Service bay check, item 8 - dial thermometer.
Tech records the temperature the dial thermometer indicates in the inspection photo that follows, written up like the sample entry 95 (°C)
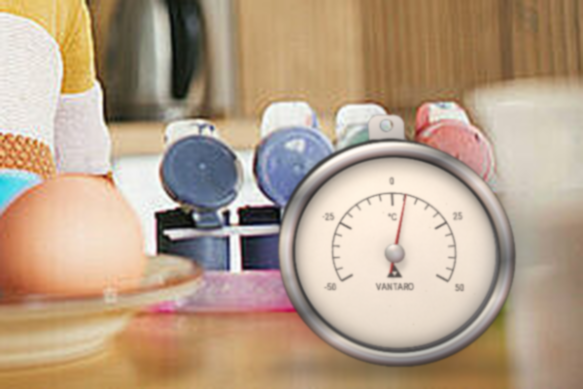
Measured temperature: 5 (°C)
